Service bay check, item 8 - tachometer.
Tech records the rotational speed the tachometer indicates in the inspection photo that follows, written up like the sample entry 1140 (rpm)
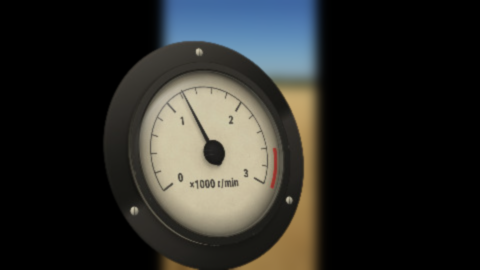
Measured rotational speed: 1200 (rpm)
